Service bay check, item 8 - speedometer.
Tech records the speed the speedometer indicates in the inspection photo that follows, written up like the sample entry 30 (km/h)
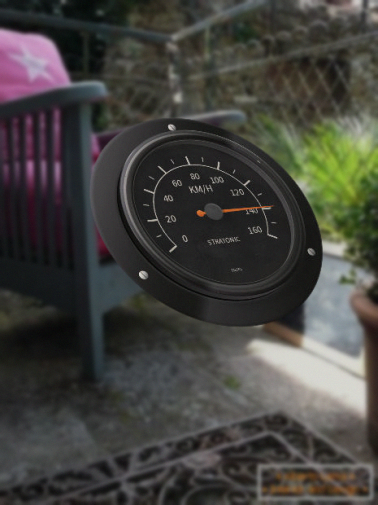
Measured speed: 140 (km/h)
